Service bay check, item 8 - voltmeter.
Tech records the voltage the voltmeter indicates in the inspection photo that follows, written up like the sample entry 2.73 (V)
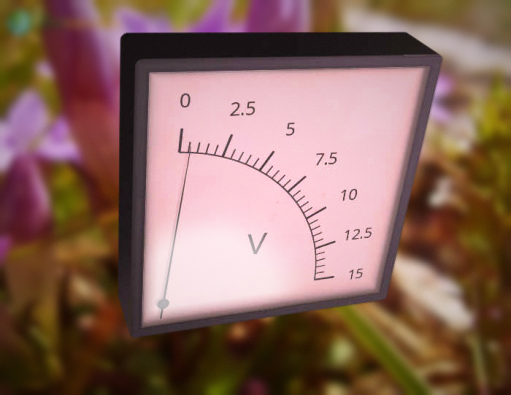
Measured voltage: 0.5 (V)
